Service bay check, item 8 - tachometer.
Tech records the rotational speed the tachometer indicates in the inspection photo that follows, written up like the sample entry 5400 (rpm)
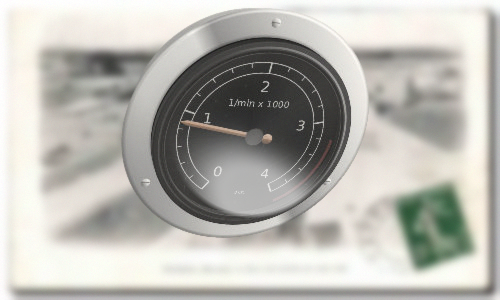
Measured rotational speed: 900 (rpm)
